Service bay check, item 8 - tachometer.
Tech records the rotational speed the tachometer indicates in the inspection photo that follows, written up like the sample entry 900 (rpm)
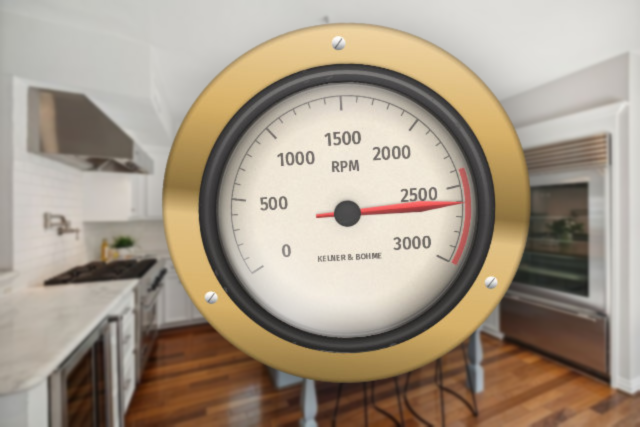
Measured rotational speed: 2600 (rpm)
